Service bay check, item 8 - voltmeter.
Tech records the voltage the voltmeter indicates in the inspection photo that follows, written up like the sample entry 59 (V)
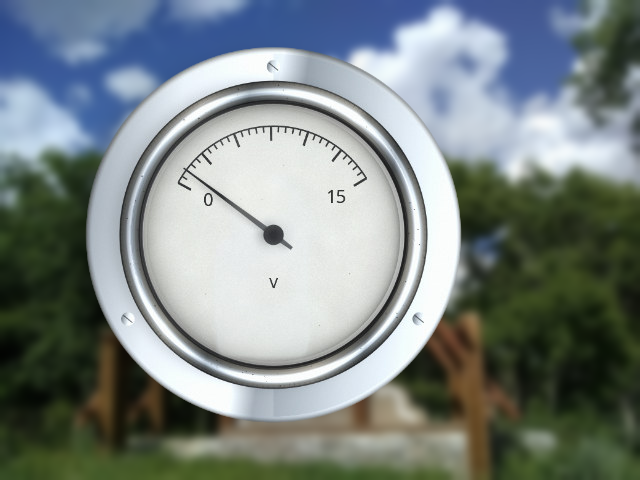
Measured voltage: 1 (V)
